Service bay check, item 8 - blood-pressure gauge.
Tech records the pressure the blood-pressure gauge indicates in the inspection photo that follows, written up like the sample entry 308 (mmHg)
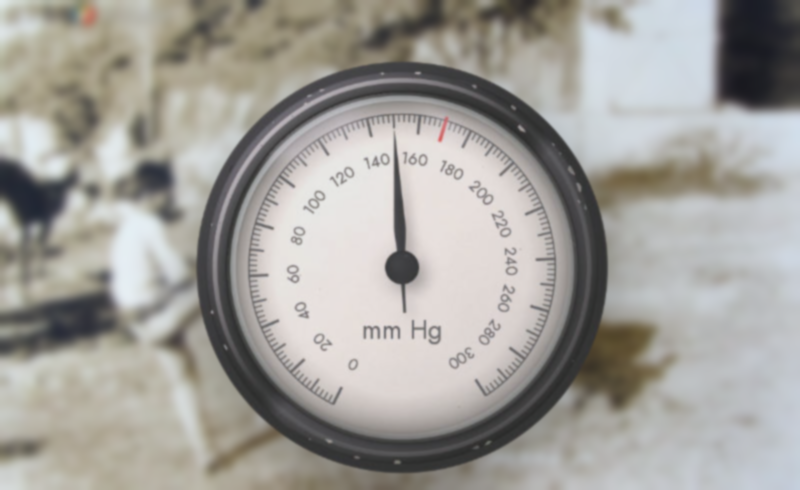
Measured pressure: 150 (mmHg)
